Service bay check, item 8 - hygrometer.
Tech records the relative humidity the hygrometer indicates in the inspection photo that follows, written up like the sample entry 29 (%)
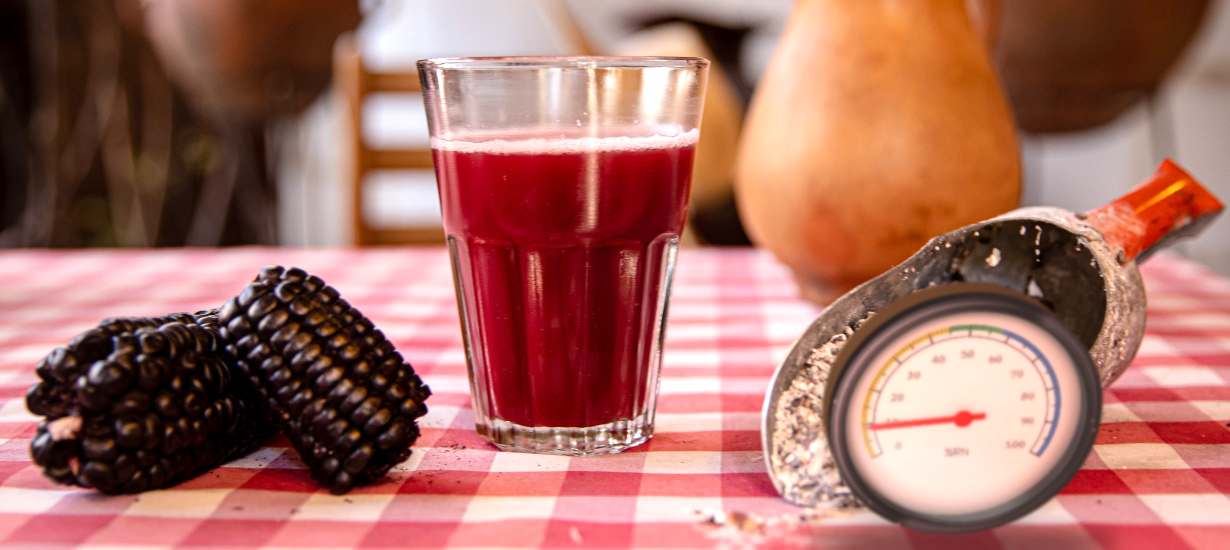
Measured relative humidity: 10 (%)
